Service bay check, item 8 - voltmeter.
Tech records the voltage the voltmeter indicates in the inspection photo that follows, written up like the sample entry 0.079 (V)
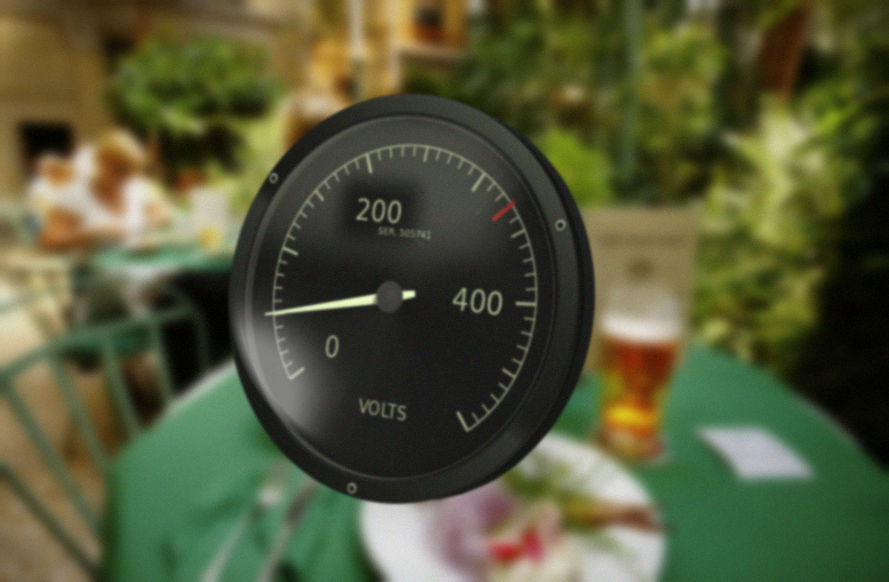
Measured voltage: 50 (V)
